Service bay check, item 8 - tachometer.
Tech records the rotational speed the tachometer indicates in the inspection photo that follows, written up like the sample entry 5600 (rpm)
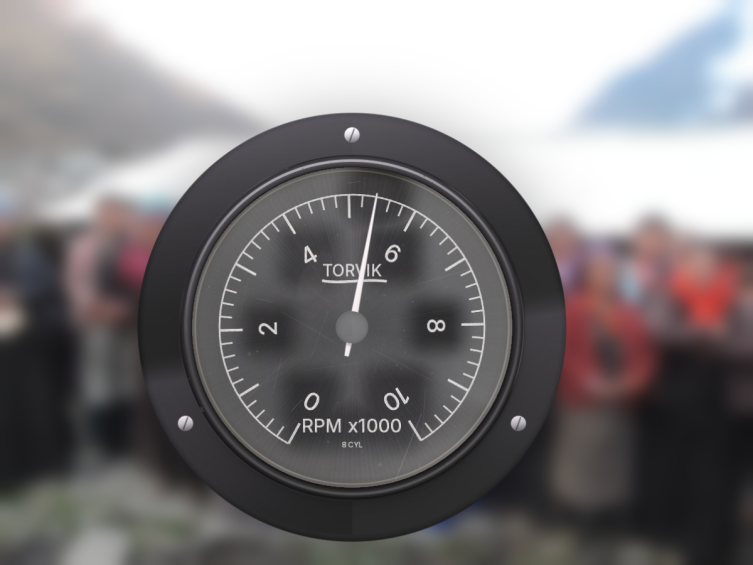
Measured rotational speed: 5400 (rpm)
